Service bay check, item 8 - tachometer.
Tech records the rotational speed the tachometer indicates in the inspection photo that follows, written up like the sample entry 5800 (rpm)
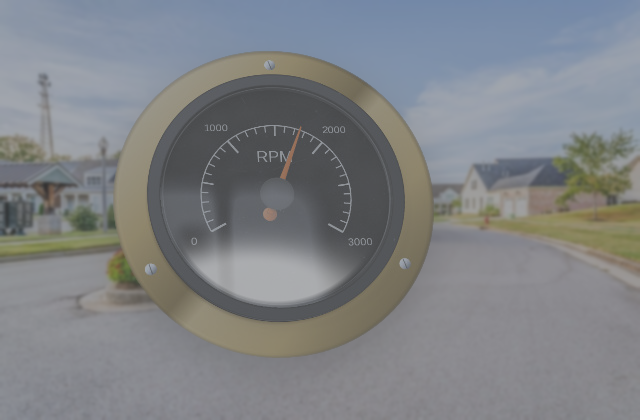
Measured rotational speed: 1750 (rpm)
